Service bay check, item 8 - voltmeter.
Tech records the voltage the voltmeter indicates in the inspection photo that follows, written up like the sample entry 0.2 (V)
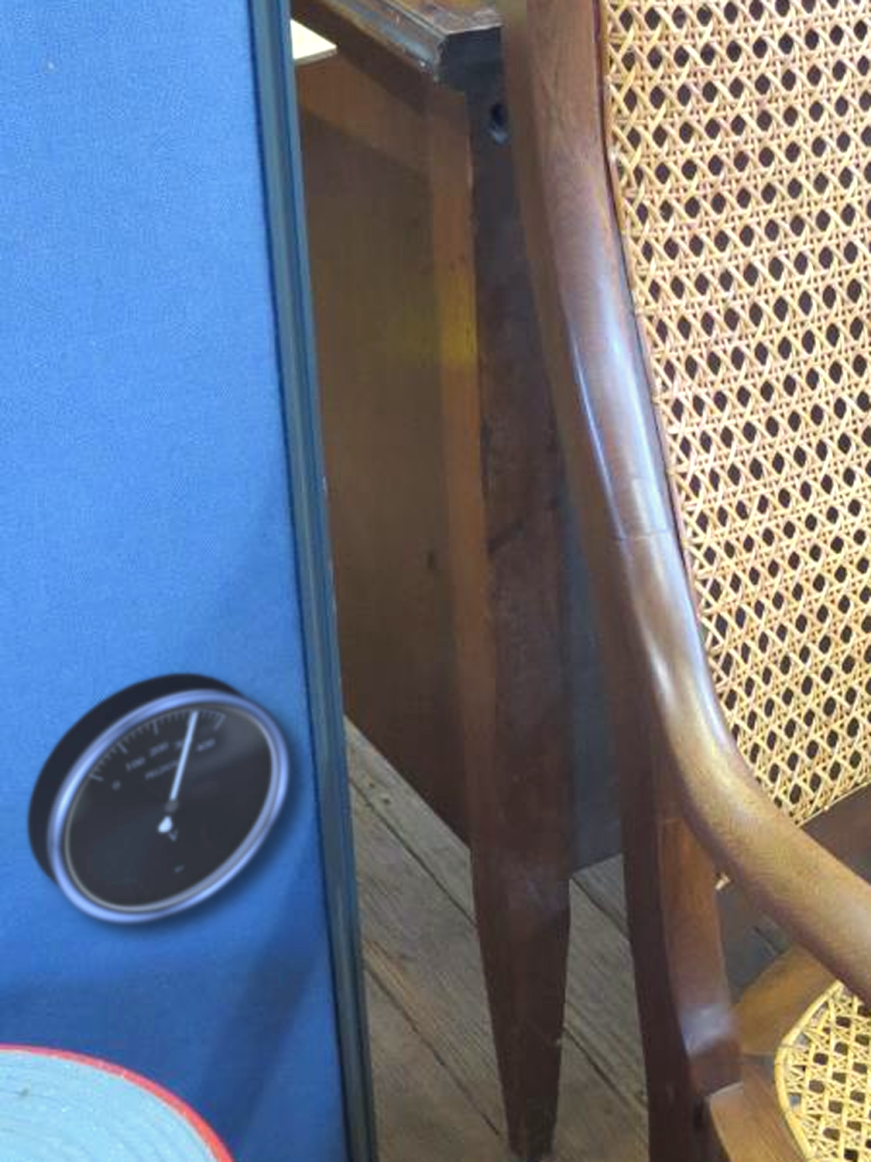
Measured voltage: 300 (V)
